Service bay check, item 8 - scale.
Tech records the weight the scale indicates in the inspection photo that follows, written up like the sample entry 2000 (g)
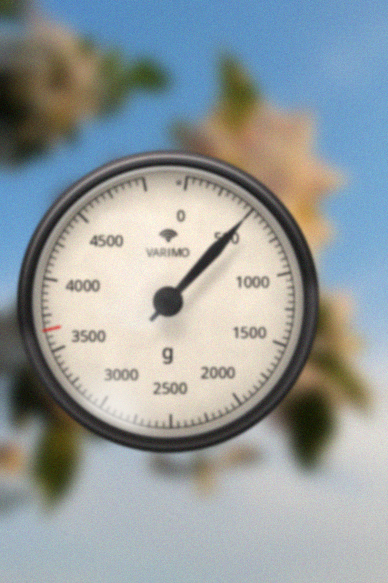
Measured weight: 500 (g)
